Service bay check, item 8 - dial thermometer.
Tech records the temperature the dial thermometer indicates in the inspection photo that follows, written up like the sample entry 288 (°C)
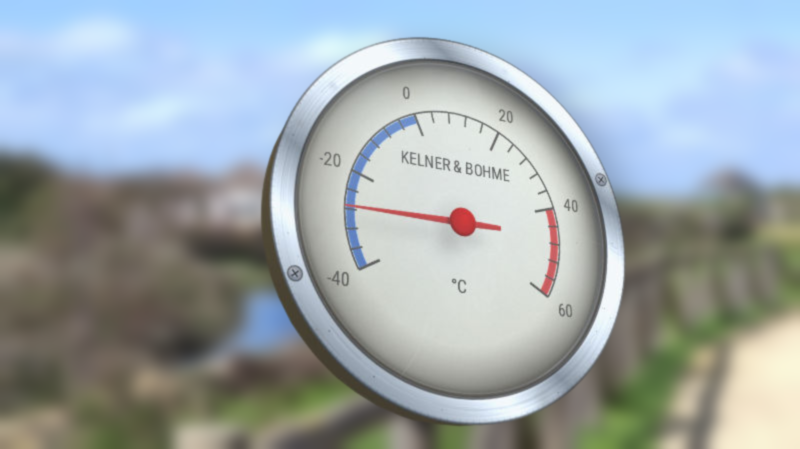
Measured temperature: -28 (°C)
